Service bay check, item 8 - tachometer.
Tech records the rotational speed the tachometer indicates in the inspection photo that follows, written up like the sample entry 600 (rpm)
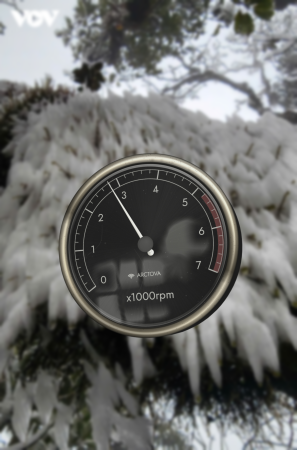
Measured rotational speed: 2800 (rpm)
